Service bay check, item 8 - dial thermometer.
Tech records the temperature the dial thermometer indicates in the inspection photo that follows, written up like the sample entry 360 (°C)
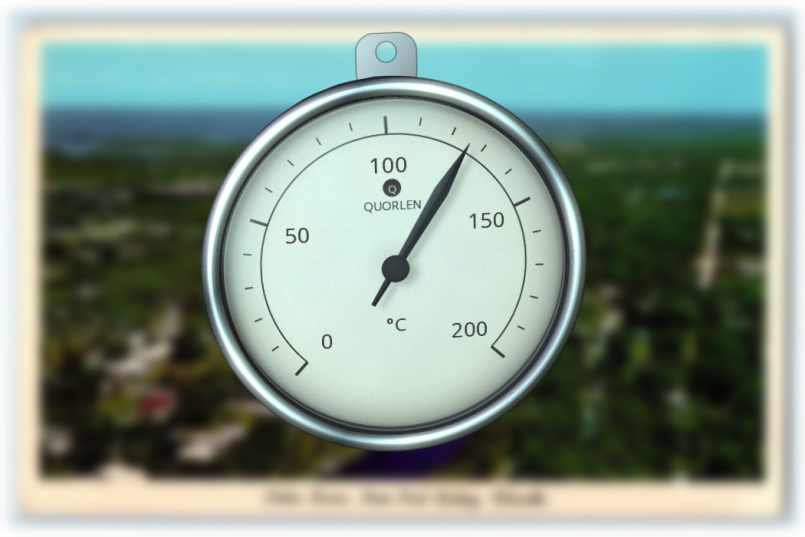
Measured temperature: 125 (°C)
